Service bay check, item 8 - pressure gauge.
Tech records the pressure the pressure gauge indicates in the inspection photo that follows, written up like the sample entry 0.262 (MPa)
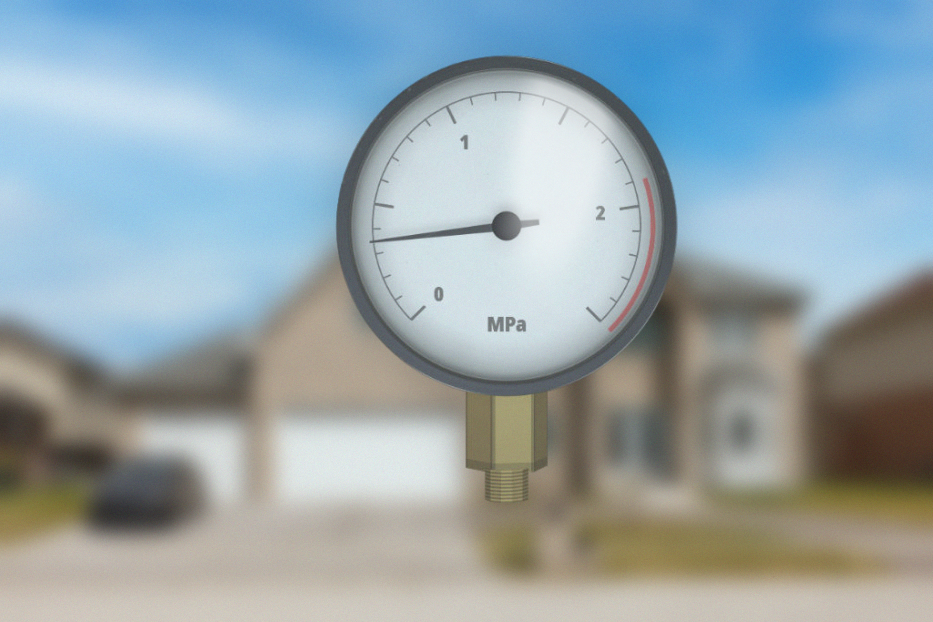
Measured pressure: 0.35 (MPa)
